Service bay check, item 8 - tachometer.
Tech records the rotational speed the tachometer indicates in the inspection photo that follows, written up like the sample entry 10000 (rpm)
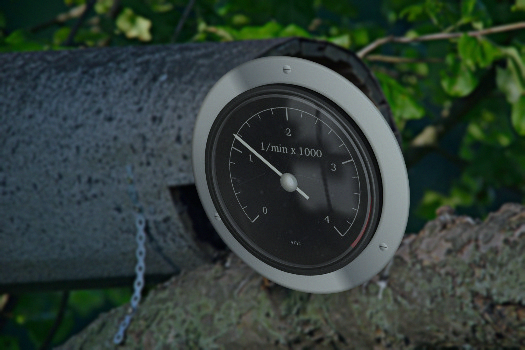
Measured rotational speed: 1200 (rpm)
